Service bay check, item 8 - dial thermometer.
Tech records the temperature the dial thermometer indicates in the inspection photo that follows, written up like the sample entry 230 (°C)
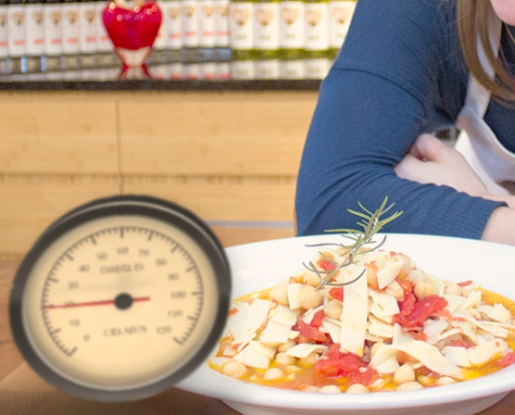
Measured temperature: 20 (°C)
